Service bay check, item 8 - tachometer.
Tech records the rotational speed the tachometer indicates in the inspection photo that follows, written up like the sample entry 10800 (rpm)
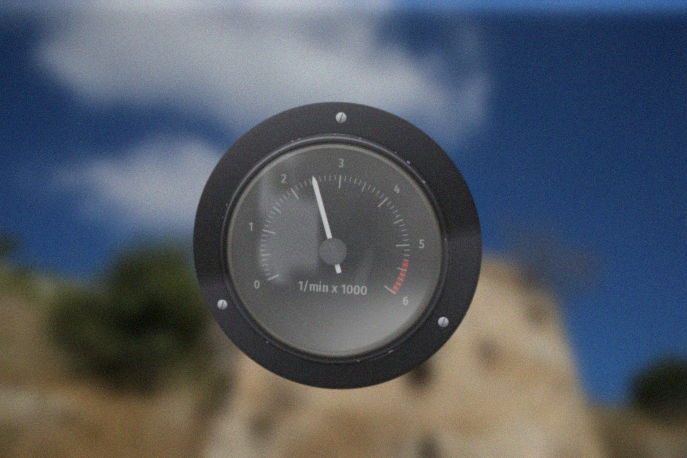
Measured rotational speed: 2500 (rpm)
